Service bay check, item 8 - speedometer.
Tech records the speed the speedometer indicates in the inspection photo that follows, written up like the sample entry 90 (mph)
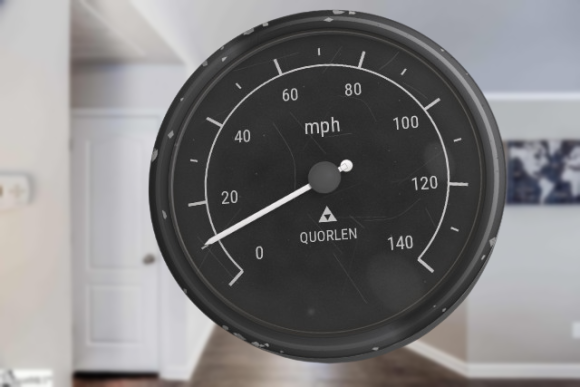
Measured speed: 10 (mph)
